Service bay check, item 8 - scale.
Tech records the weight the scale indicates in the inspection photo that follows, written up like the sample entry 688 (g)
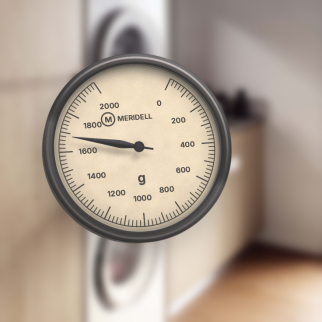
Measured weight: 1680 (g)
